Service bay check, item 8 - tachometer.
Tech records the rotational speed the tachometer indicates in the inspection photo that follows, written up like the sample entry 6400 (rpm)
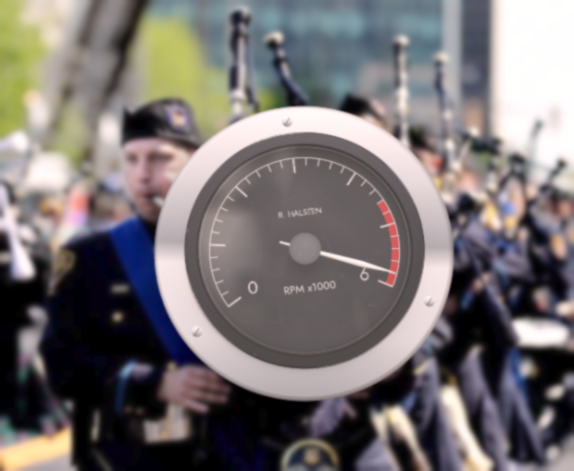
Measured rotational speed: 5800 (rpm)
